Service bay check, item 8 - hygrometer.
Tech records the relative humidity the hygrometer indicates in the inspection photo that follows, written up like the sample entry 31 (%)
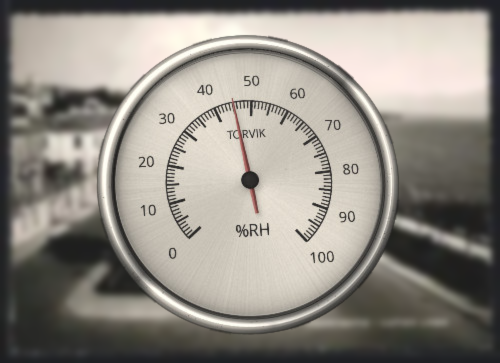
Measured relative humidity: 45 (%)
